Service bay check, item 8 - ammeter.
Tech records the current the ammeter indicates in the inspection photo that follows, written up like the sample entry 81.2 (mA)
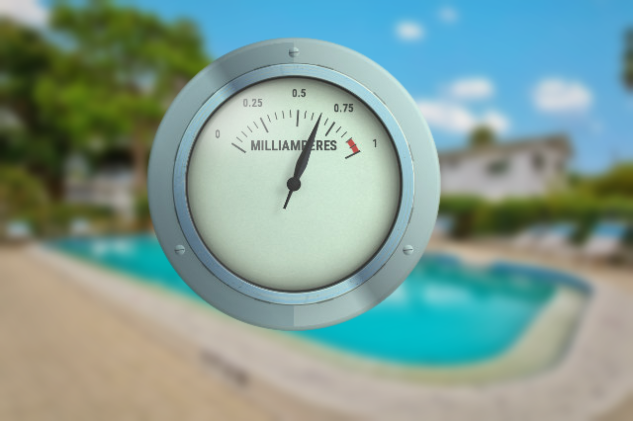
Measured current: 0.65 (mA)
